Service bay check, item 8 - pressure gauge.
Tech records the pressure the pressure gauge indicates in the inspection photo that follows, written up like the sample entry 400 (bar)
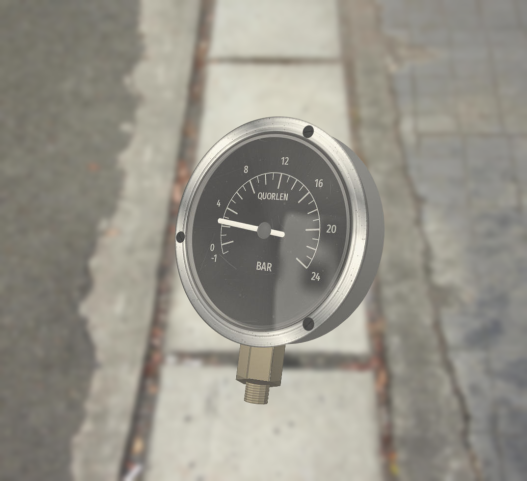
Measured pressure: 2.5 (bar)
